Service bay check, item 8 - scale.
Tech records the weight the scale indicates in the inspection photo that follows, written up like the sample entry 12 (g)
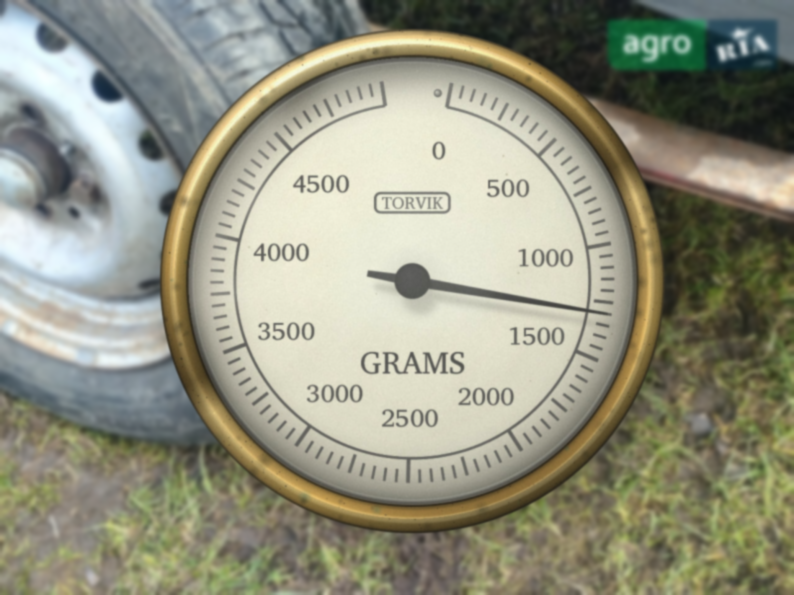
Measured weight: 1300 (g)
